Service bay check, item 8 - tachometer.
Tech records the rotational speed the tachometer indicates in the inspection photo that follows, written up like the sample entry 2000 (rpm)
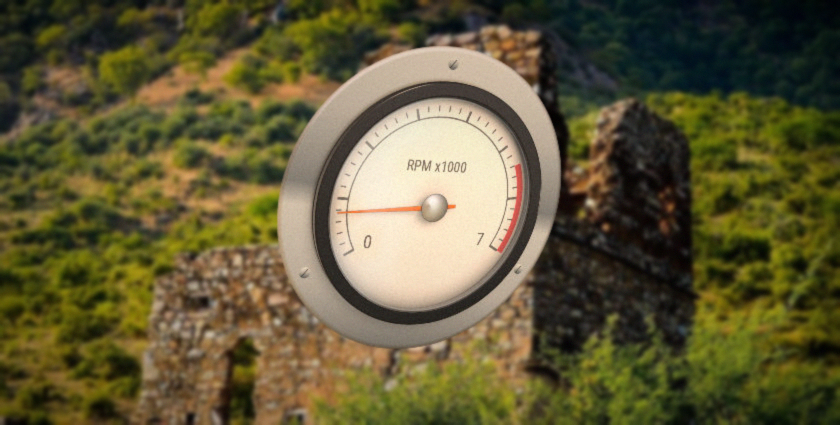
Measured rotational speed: 800 (rpm)
